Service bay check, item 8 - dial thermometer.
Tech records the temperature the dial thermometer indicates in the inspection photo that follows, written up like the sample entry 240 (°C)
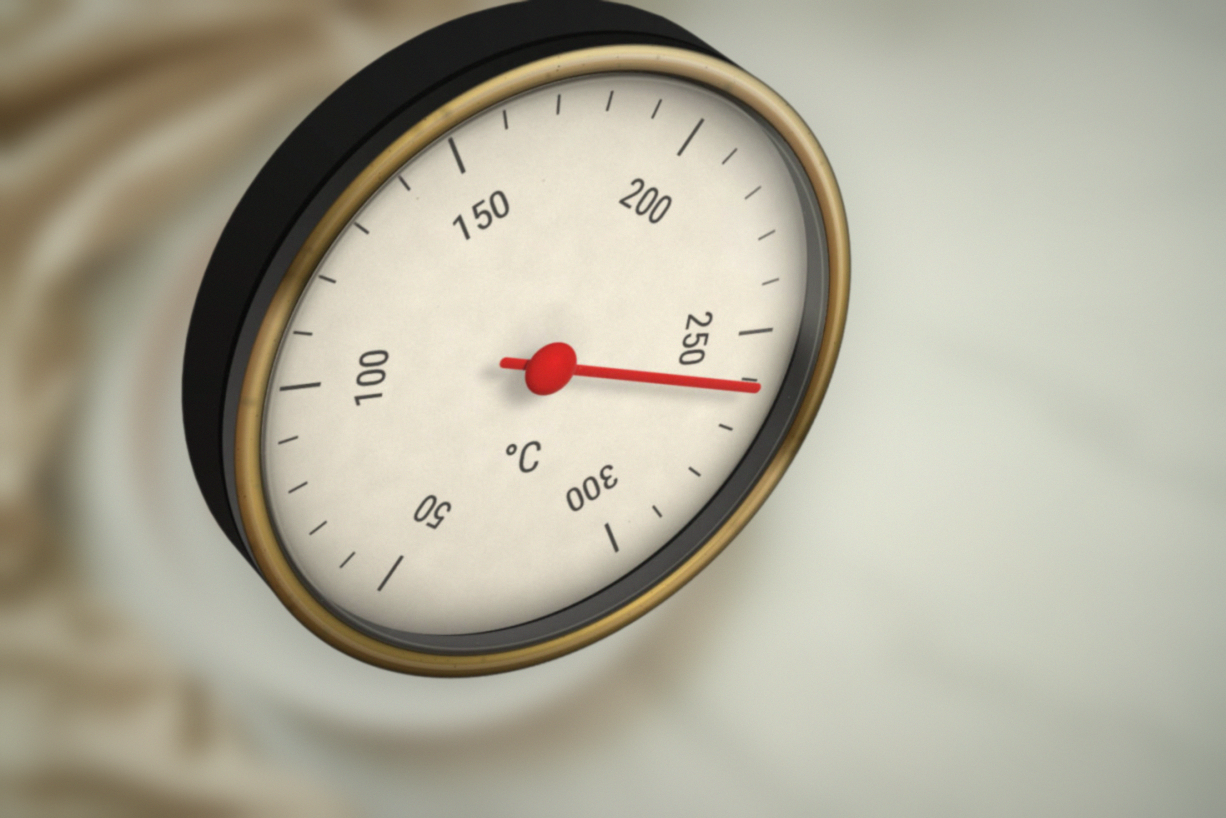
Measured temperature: 260 (°C)
